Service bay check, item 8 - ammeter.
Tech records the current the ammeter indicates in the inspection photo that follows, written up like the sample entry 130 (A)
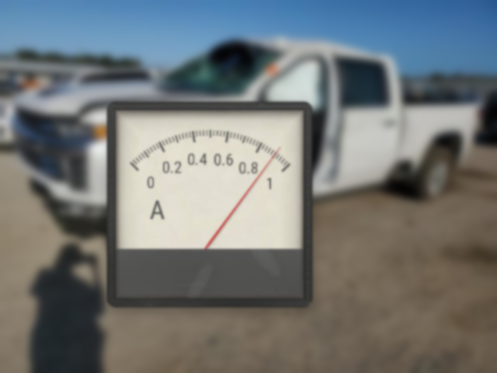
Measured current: 0.9 (A)
